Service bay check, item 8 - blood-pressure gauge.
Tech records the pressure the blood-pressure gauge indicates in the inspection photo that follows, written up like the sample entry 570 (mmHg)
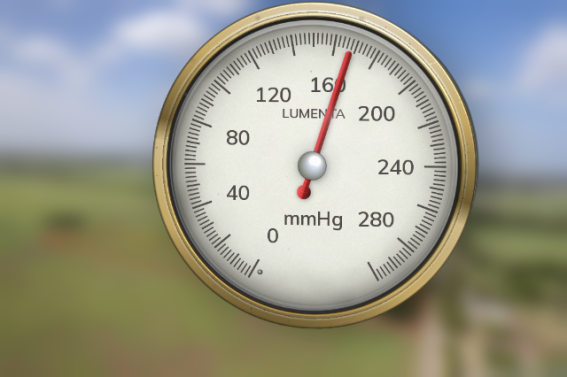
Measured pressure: 168 (mmHg)
